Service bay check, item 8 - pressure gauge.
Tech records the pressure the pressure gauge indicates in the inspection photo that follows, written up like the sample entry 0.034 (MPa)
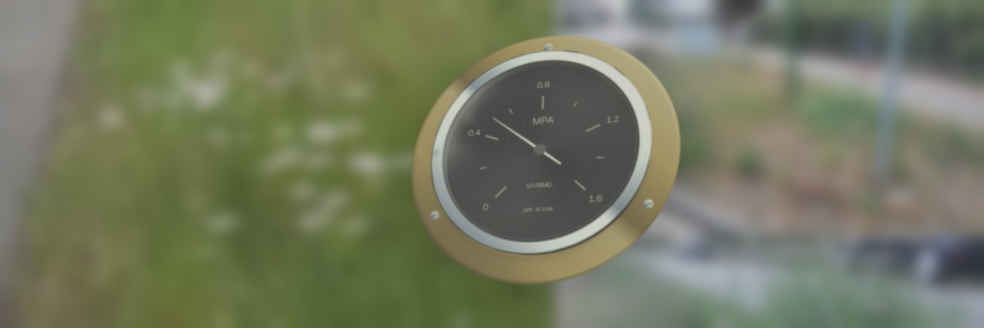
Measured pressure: 0.5 (MPa)
